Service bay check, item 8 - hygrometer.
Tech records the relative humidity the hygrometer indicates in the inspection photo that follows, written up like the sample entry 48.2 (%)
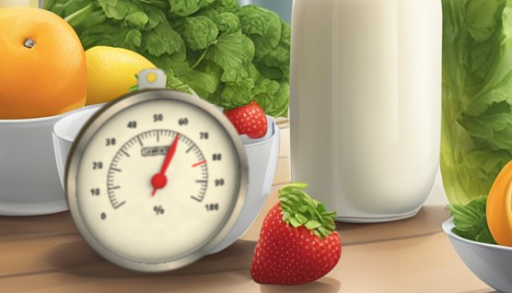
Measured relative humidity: 60 (%)
